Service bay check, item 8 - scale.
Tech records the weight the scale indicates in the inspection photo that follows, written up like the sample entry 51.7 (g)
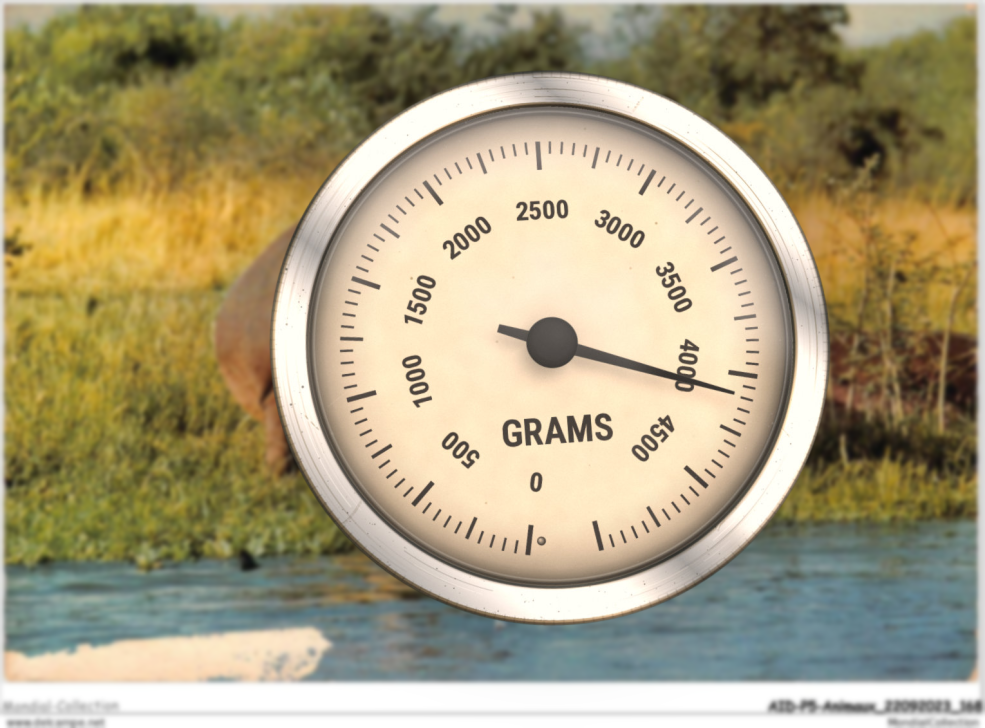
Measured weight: 4100 (g)
